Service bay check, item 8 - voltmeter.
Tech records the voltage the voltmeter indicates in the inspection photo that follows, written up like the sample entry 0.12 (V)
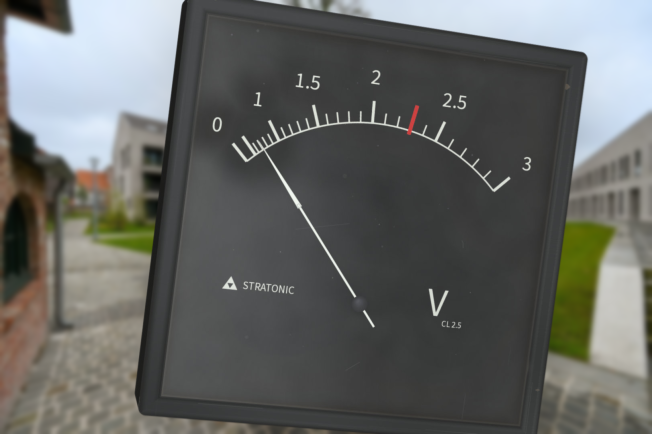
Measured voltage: 0.7 (V)
